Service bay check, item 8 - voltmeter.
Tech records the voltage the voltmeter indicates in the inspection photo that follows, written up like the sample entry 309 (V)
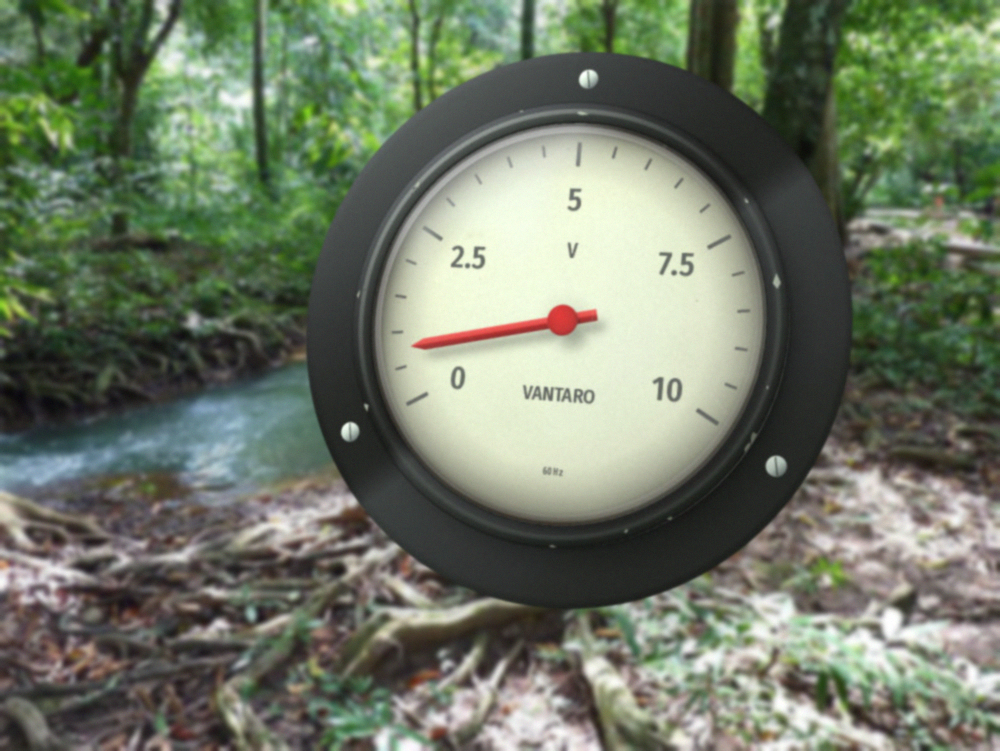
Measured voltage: 0.75 (V)
